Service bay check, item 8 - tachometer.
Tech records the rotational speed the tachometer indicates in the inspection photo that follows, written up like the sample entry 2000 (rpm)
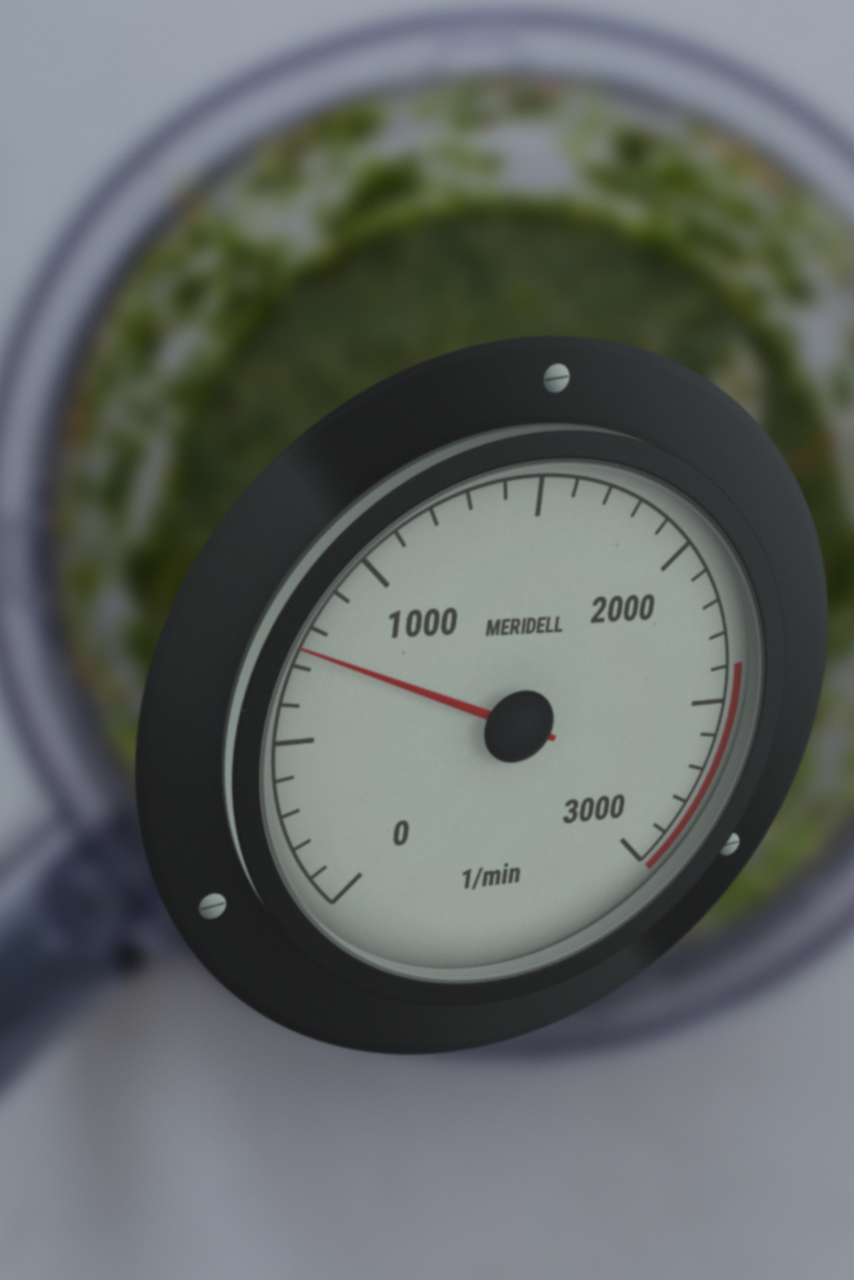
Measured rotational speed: 750 (rpm)
